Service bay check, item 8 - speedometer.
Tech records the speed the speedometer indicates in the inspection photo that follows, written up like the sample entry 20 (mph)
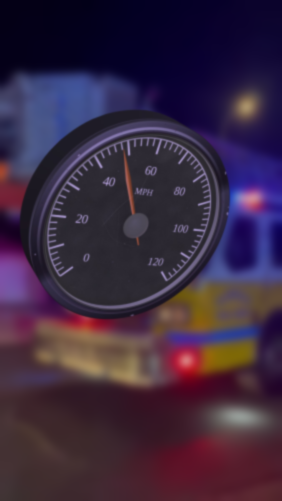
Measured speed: 48 (mph)
